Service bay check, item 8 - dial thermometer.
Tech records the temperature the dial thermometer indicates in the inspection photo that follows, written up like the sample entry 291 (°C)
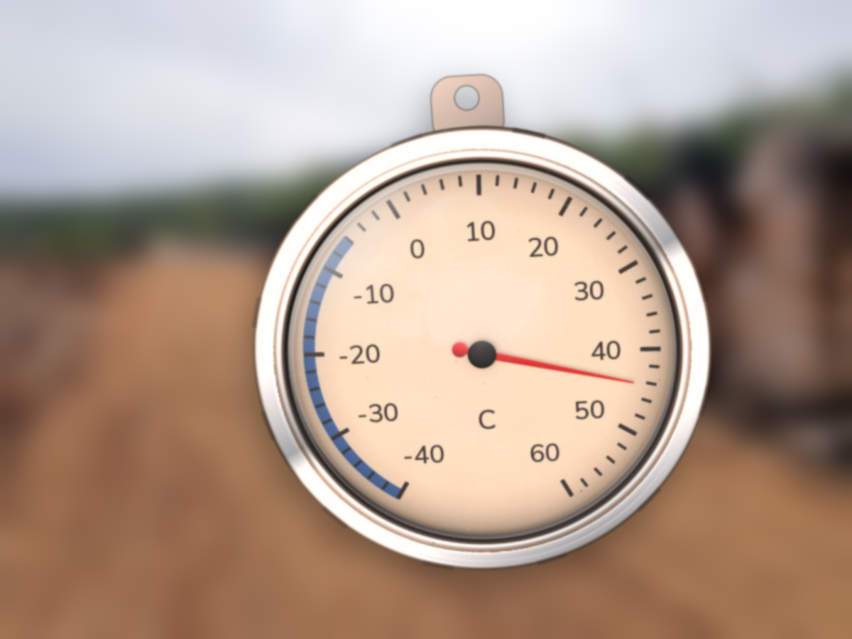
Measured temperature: 44 (°C)
